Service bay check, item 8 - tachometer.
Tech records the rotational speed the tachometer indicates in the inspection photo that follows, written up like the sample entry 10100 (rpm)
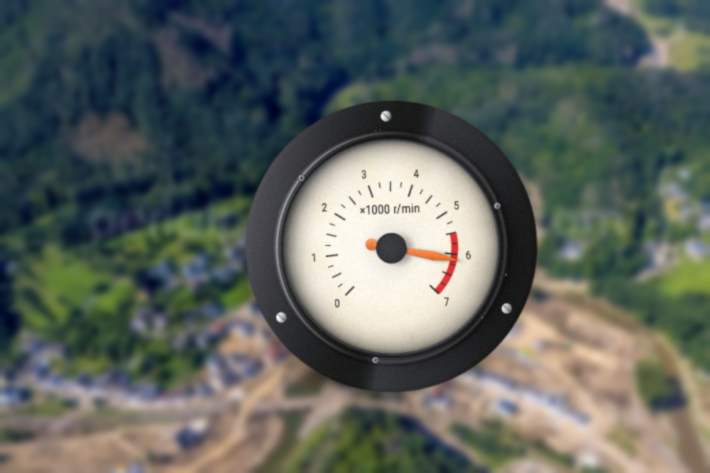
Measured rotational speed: 6125 (rpm)
